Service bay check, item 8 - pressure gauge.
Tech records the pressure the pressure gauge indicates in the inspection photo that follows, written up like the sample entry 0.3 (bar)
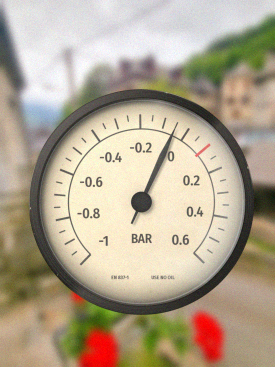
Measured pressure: -0.05 (bar)
